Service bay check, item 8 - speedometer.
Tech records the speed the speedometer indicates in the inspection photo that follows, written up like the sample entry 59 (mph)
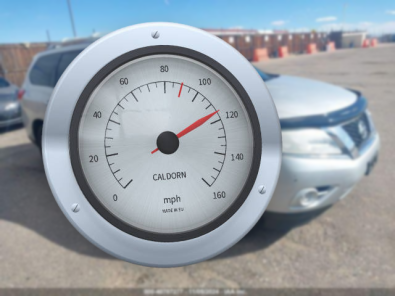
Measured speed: 115 (mph)
